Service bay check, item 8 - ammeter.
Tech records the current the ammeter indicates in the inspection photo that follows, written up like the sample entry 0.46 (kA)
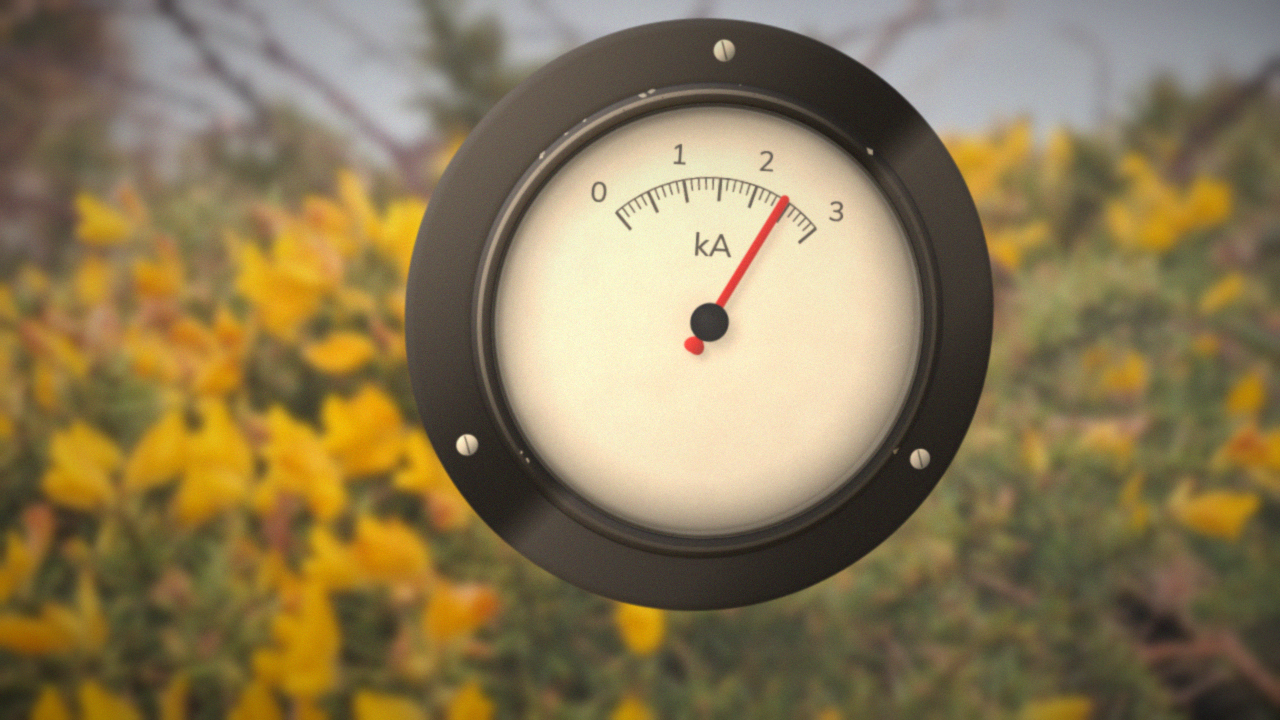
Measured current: 2.4 (kA)
